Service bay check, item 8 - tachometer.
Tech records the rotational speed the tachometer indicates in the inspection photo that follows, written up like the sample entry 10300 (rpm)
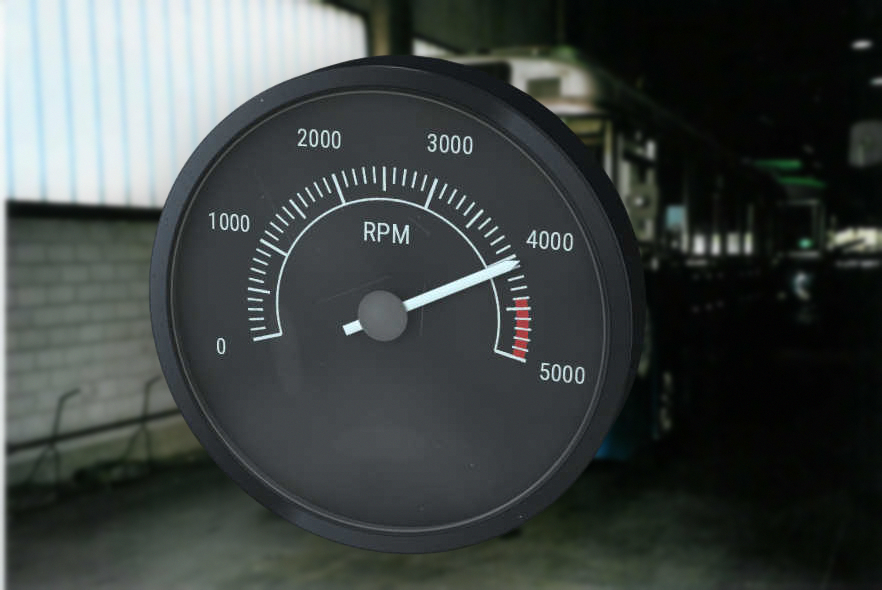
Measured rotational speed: 4050 (rpm)
